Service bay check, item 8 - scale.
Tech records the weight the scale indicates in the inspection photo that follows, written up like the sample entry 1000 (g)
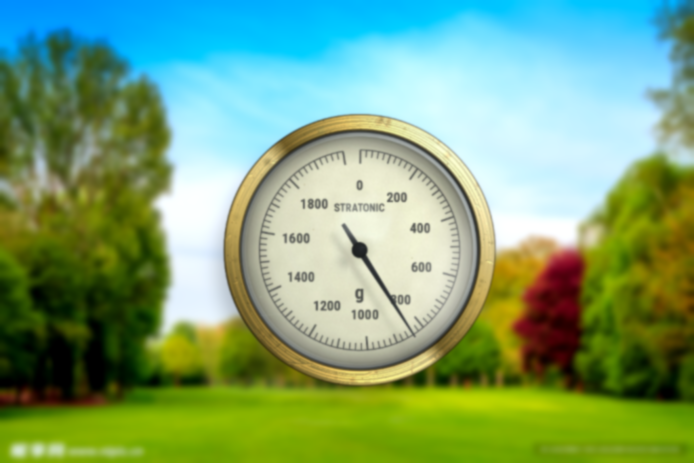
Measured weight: 840 (g)
